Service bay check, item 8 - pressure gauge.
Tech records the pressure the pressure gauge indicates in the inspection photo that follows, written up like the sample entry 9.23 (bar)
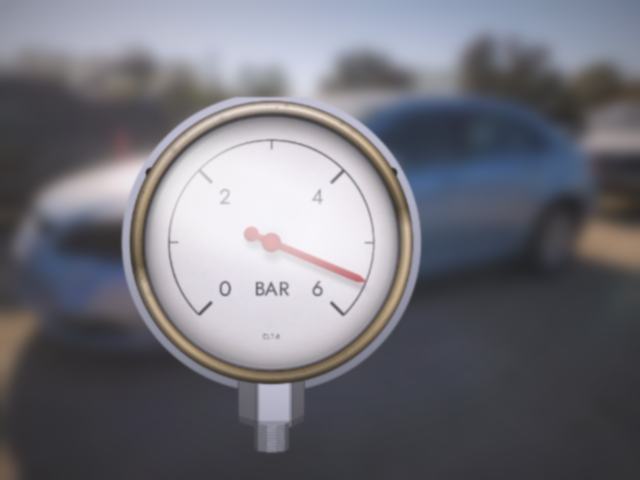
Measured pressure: 5.5 (bar)
